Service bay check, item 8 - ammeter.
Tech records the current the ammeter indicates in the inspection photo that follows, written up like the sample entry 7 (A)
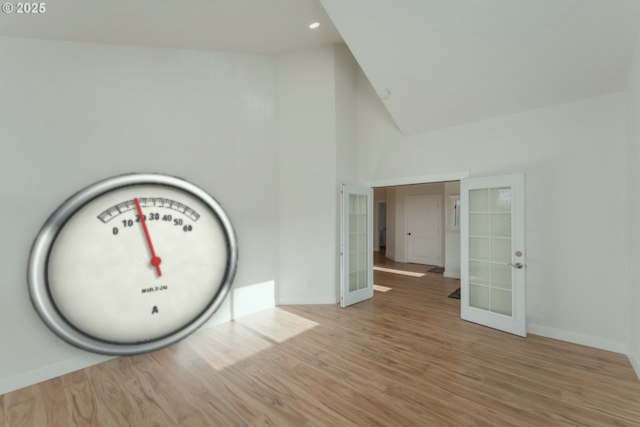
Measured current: 20 (A)
